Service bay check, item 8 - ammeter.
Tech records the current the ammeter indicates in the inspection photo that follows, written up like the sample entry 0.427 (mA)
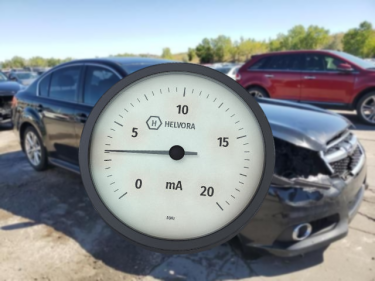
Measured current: 3 (mA)
